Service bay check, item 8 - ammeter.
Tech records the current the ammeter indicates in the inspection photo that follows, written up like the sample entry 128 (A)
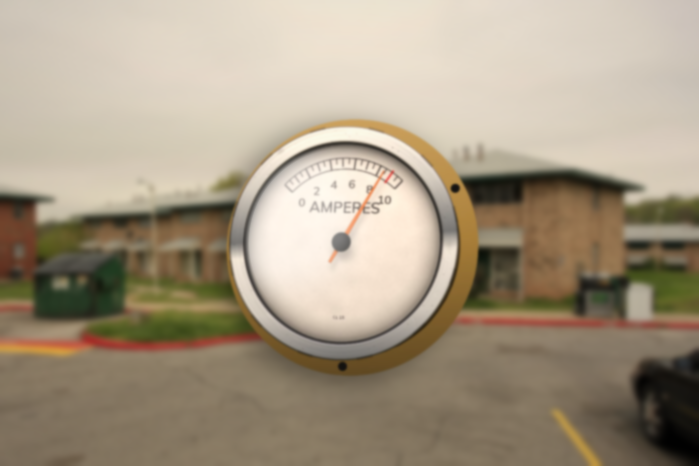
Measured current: 8.5 (A)
